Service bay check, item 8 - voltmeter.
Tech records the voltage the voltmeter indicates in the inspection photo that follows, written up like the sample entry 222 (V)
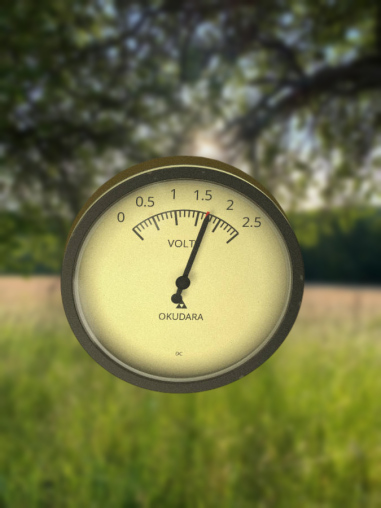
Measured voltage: 1.7 (V)
